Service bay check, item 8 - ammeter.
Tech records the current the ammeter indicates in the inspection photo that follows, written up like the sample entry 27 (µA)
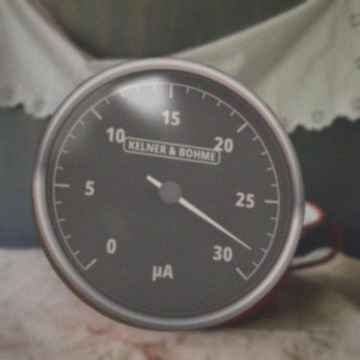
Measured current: 28.5 (µA)
